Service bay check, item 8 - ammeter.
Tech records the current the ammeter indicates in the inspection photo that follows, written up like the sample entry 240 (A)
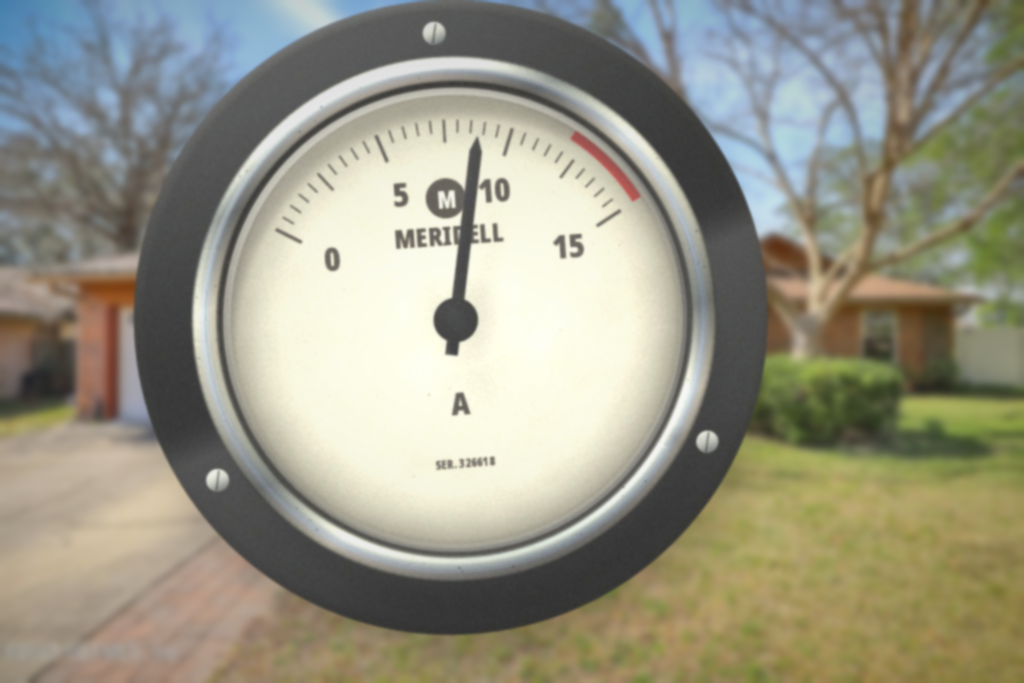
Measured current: 8.75 (A)
